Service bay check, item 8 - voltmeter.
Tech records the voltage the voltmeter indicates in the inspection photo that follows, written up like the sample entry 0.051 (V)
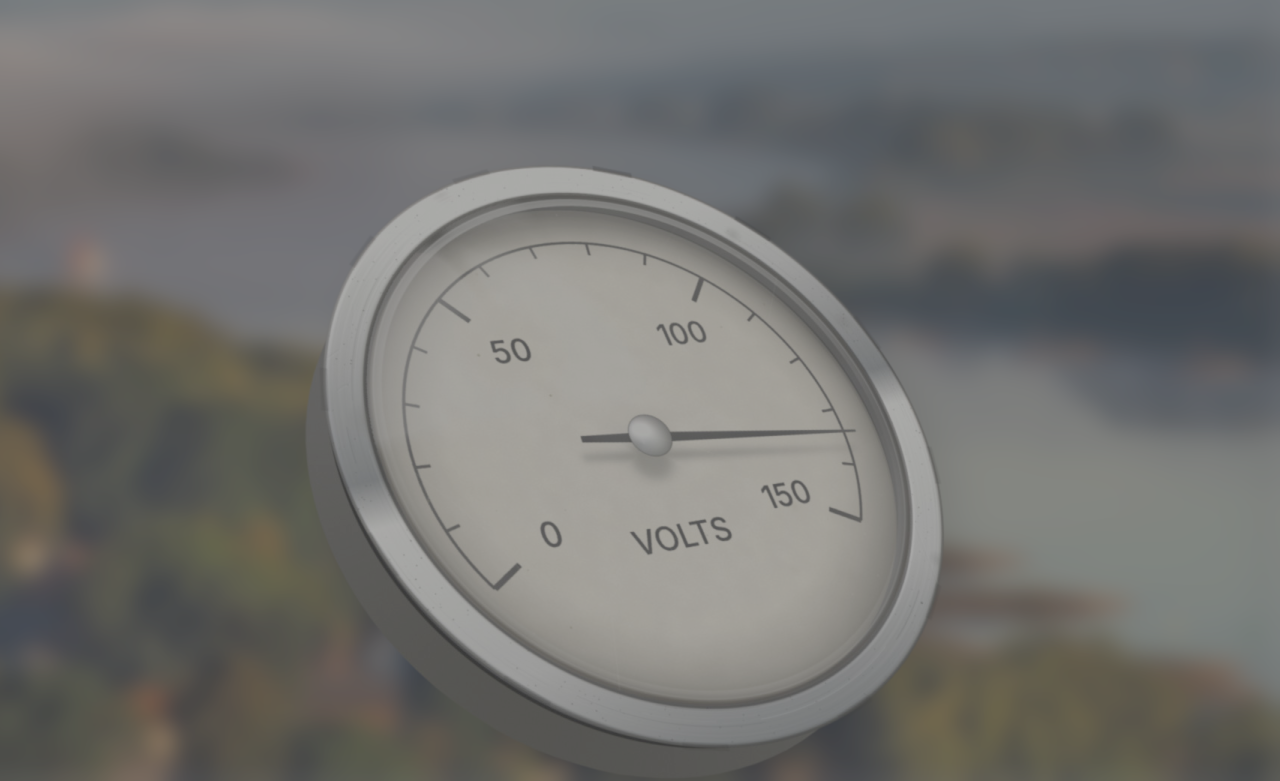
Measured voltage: 135 (V)
